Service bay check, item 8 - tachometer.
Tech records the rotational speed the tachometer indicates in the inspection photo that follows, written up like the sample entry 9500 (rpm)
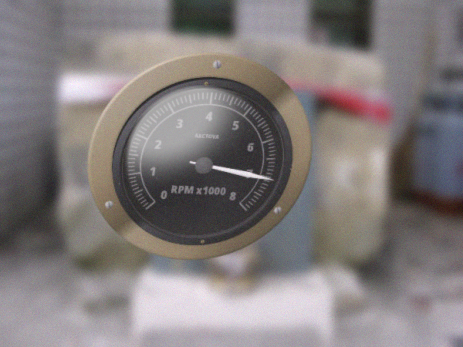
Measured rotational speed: 7000 (rpm)
